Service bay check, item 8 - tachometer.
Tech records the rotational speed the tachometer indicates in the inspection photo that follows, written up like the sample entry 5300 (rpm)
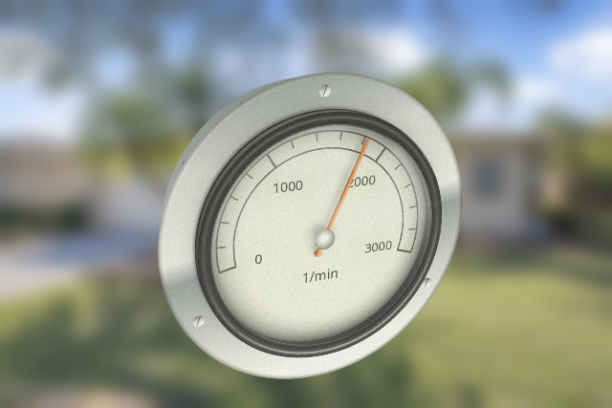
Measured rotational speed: 1800 (rpm)
